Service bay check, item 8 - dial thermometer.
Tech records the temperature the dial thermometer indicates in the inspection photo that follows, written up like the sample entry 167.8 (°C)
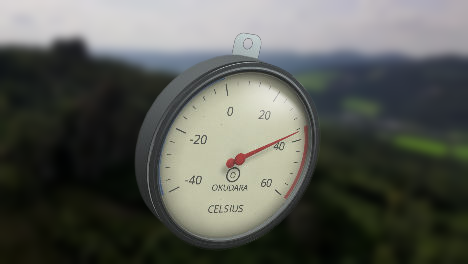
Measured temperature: 36 (°C)
